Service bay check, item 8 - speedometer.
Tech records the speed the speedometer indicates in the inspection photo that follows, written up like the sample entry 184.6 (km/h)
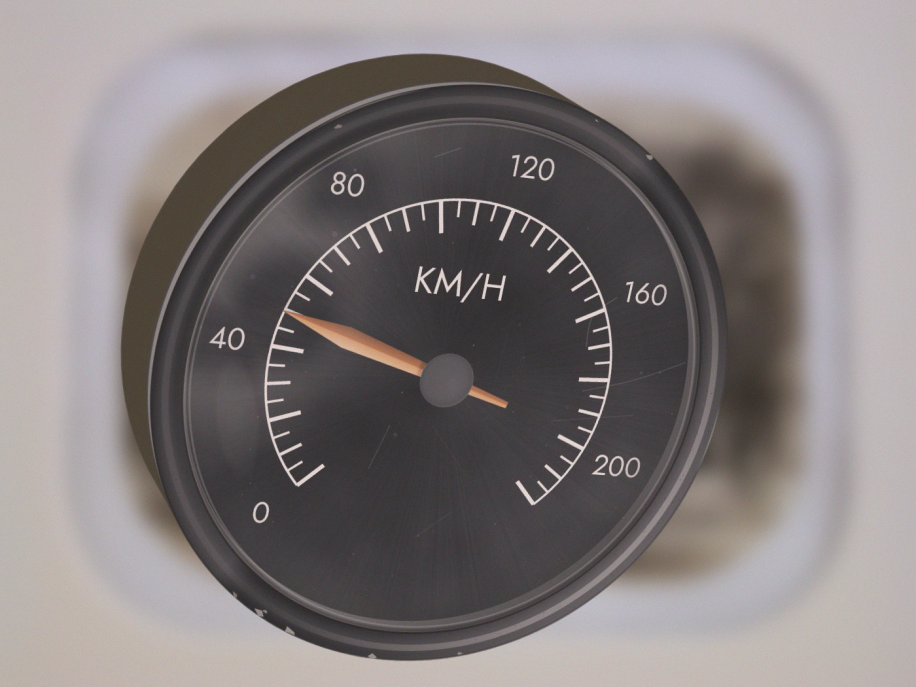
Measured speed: 50 (km/h)
